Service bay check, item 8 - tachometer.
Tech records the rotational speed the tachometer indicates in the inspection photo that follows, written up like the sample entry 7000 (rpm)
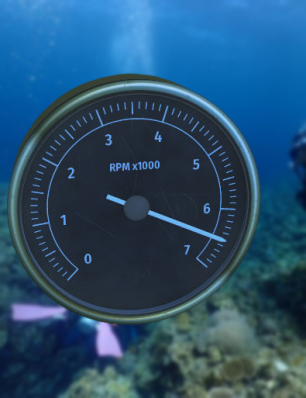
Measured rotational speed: 6500 (rpm)
